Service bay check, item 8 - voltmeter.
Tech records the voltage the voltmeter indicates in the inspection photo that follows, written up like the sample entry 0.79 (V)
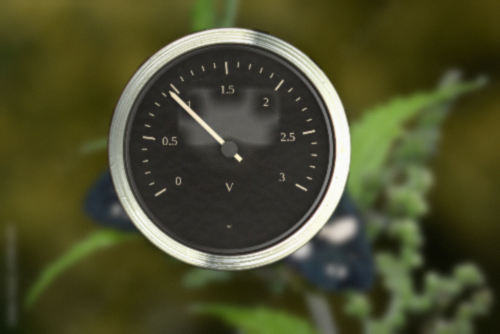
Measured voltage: 0.95 (V)
